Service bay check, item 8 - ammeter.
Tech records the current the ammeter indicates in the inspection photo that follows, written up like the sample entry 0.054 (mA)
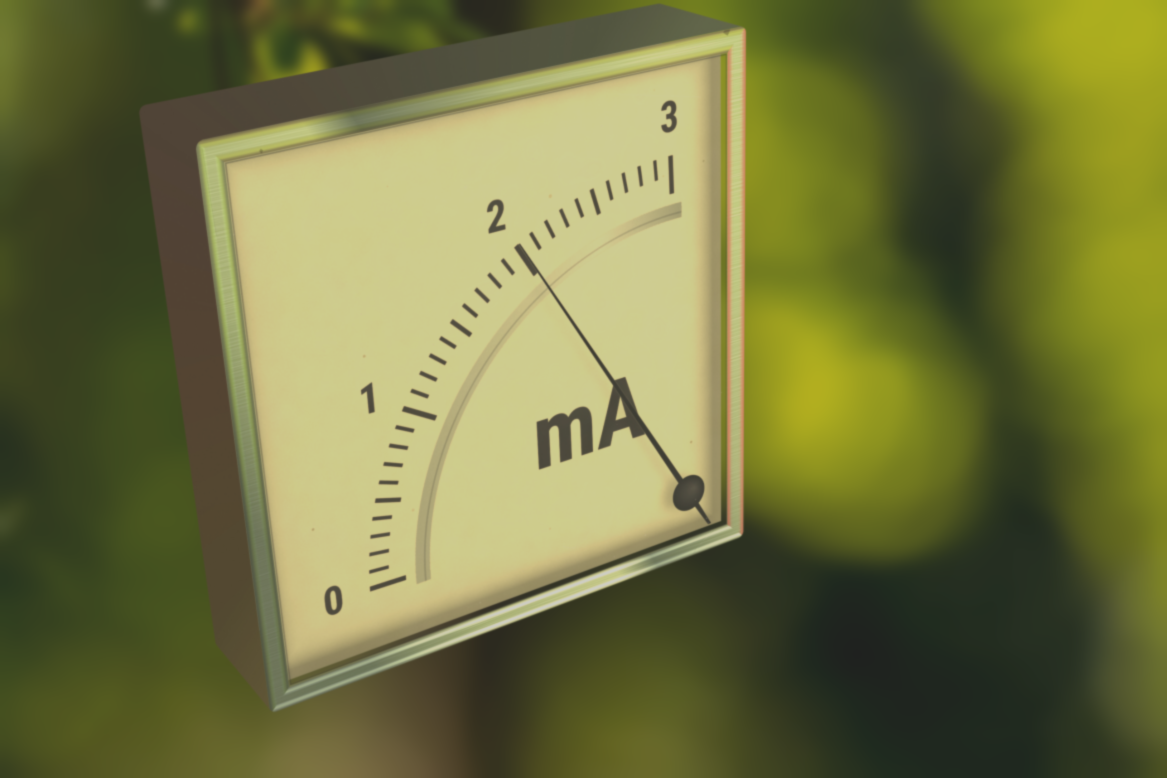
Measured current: 2 (mA)
